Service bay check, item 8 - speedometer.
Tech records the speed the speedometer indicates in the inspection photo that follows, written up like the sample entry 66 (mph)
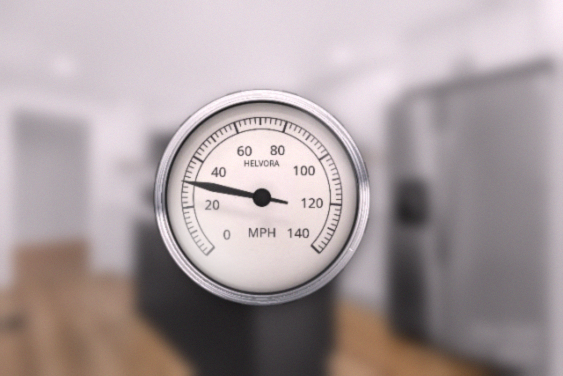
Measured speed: 30 (mph)
